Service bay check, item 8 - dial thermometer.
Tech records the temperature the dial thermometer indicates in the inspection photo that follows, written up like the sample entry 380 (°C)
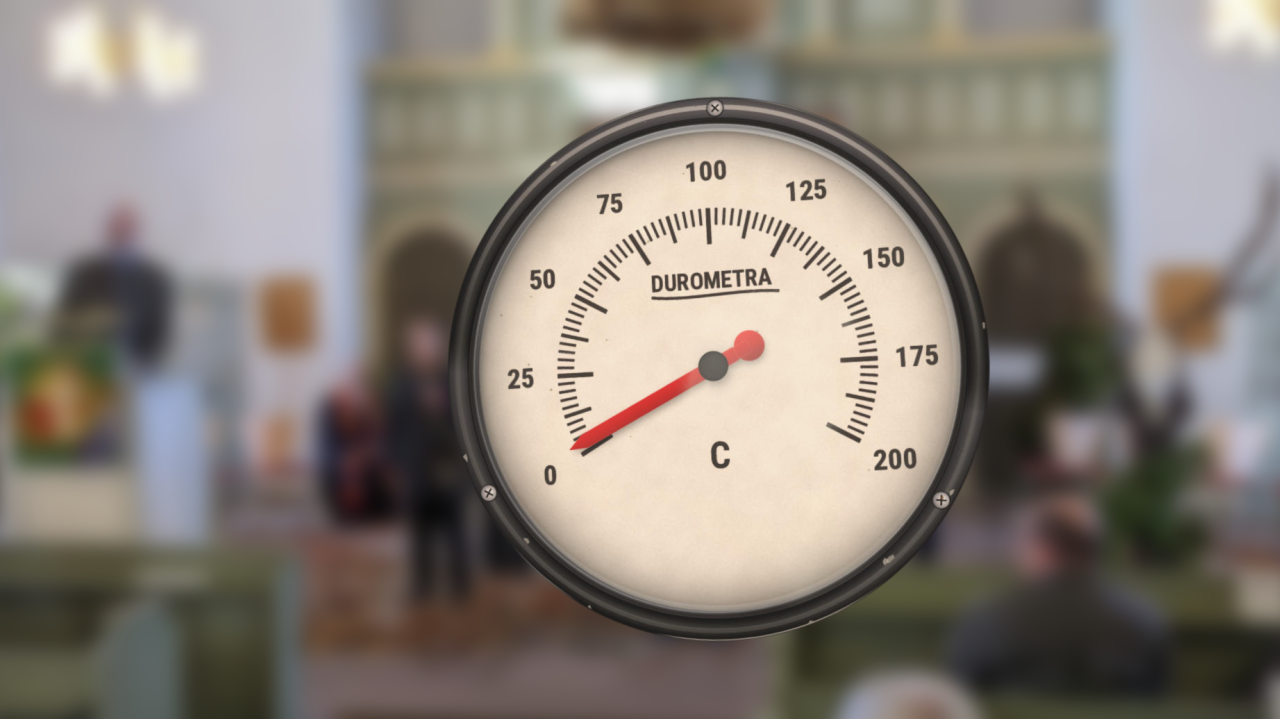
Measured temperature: 2.5 (°C)
